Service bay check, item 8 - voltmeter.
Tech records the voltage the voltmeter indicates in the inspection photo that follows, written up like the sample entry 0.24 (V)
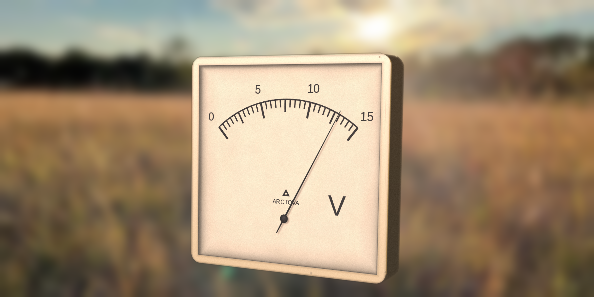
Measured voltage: 13 (V)
